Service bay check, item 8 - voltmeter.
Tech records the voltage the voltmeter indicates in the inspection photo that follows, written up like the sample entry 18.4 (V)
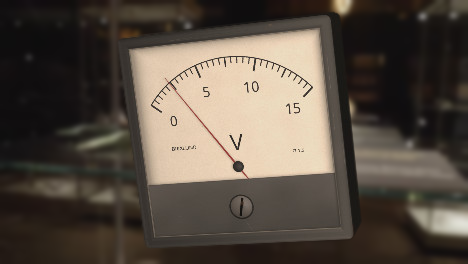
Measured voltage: 2.5 (V)
